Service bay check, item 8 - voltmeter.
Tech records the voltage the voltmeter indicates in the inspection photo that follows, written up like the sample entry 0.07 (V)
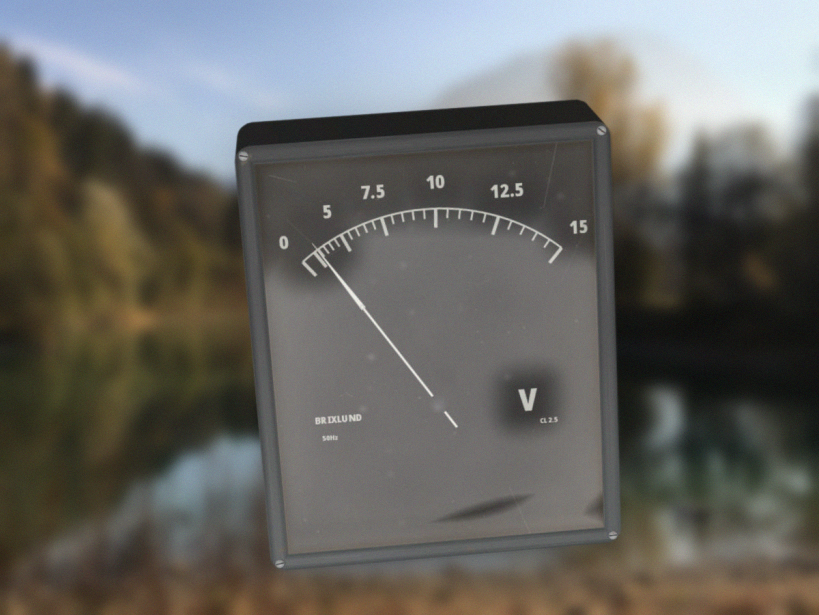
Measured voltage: 3 (V)
